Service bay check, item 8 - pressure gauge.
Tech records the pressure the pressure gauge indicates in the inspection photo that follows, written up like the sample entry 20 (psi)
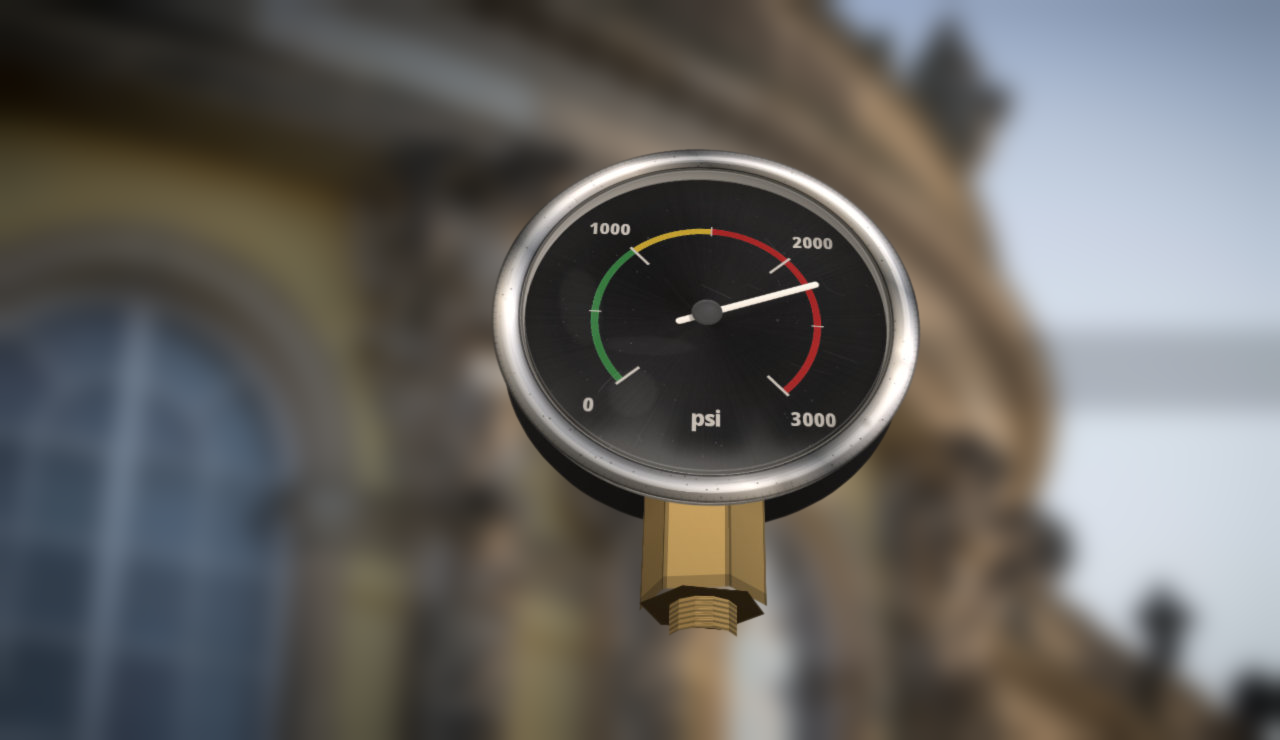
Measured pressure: 2250 (psi)
